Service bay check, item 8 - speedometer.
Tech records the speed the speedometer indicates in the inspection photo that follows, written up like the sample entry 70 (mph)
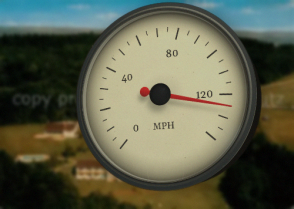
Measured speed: 125 (mph)
